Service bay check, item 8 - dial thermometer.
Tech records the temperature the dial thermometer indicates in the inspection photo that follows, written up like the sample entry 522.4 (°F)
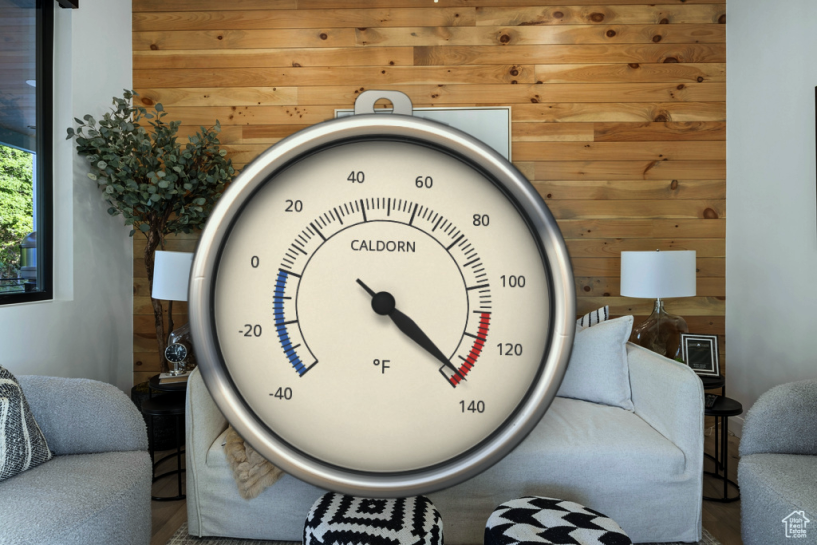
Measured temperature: 136 (°F)
